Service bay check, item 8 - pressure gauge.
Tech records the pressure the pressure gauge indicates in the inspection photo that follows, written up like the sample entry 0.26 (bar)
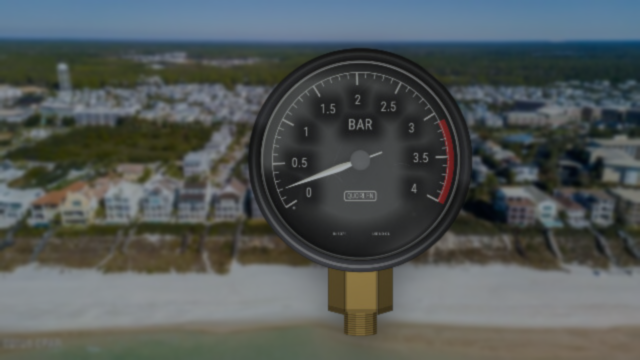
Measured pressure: 0.2 (bar)
